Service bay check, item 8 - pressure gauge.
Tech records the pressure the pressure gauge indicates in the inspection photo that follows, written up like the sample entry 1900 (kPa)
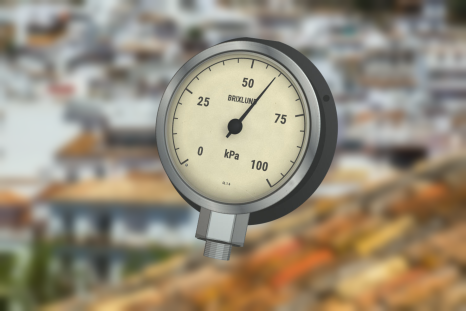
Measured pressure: 60 (kPa)
